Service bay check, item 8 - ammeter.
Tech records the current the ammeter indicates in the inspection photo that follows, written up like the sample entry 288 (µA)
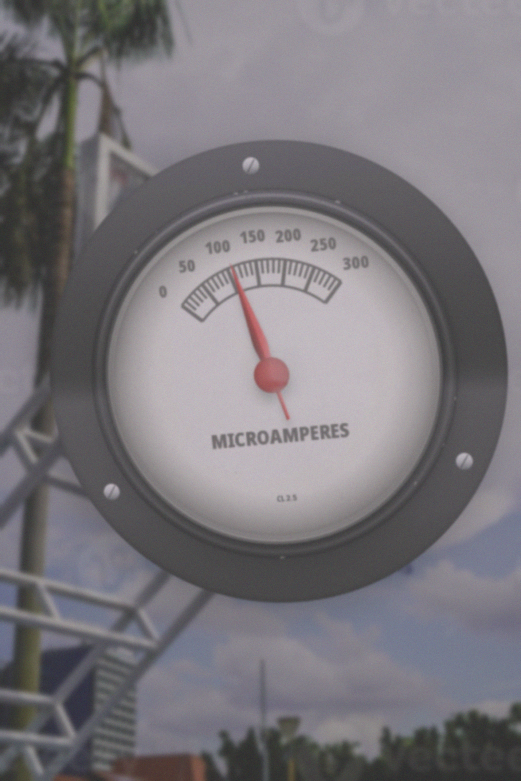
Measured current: 110 (µA)
